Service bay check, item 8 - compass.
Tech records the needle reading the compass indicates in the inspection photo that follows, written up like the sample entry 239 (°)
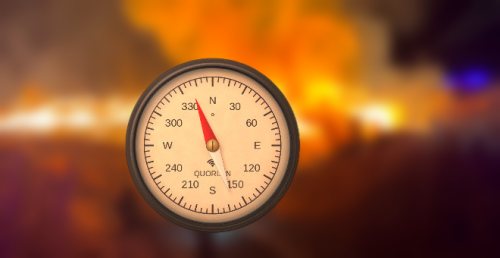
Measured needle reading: 340 (°)
